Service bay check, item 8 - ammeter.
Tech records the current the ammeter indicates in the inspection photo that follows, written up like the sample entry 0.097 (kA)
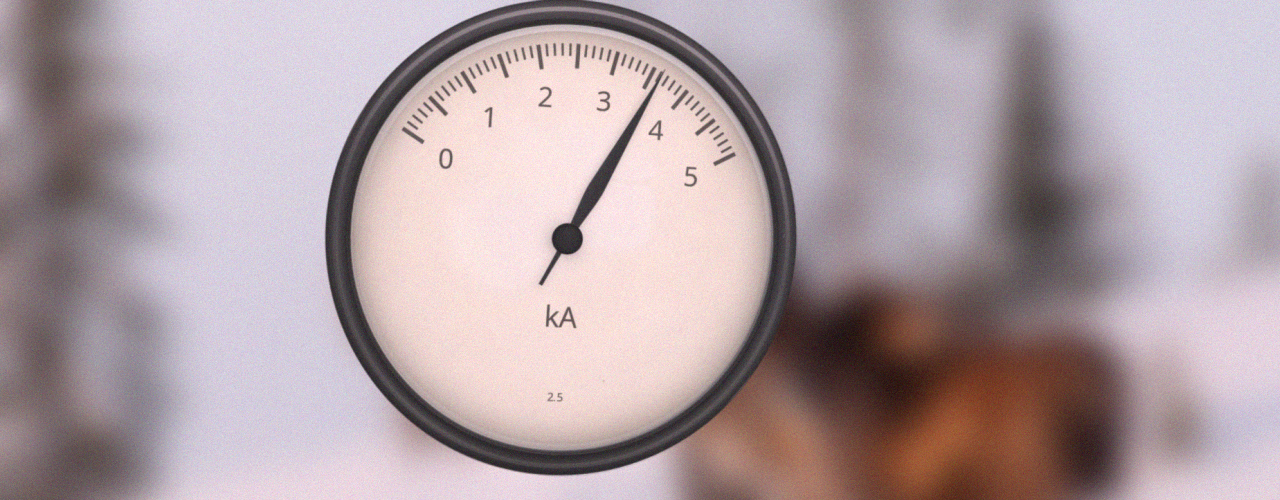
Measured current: 3.6 (kA)
